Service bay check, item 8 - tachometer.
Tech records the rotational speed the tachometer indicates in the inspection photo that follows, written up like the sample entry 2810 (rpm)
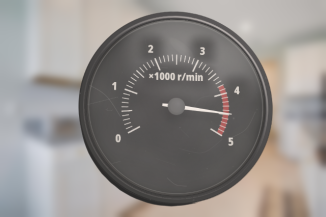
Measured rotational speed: 4500 (rpm)
